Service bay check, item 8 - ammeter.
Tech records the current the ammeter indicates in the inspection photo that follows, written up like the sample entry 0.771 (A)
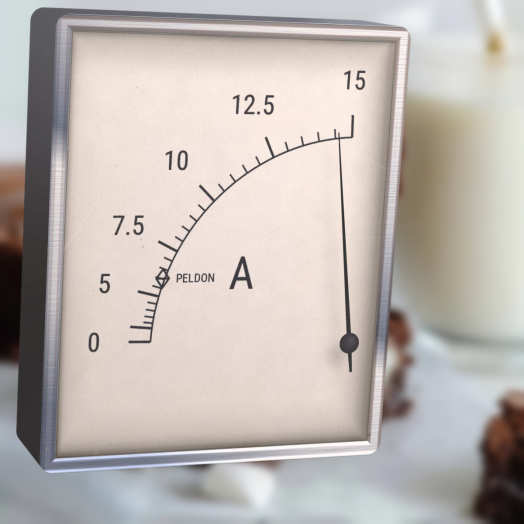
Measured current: 14.5 (A)
